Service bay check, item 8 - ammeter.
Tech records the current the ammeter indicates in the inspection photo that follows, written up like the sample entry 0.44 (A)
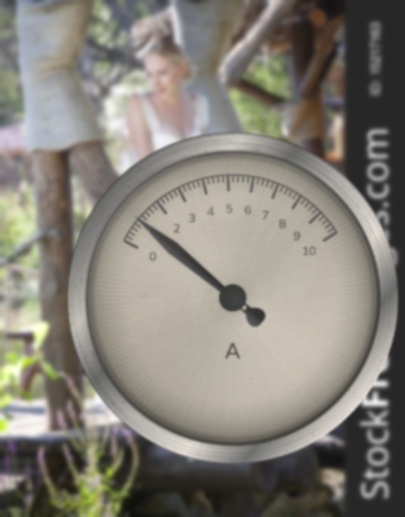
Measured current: 1 (A)
